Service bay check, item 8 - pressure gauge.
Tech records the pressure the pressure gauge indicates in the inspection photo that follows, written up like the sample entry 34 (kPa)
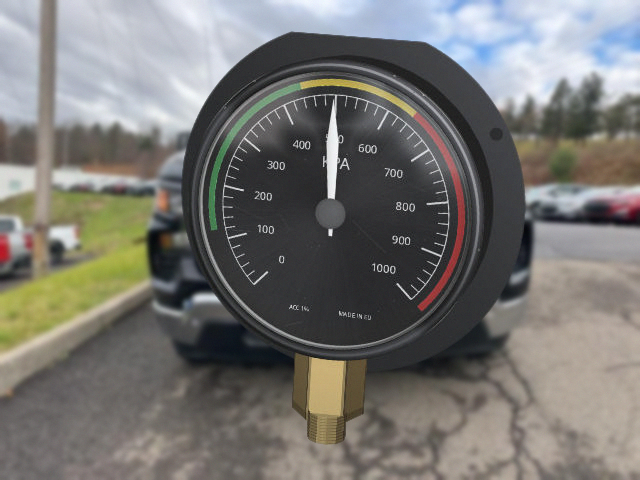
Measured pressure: 500 (kPa)
